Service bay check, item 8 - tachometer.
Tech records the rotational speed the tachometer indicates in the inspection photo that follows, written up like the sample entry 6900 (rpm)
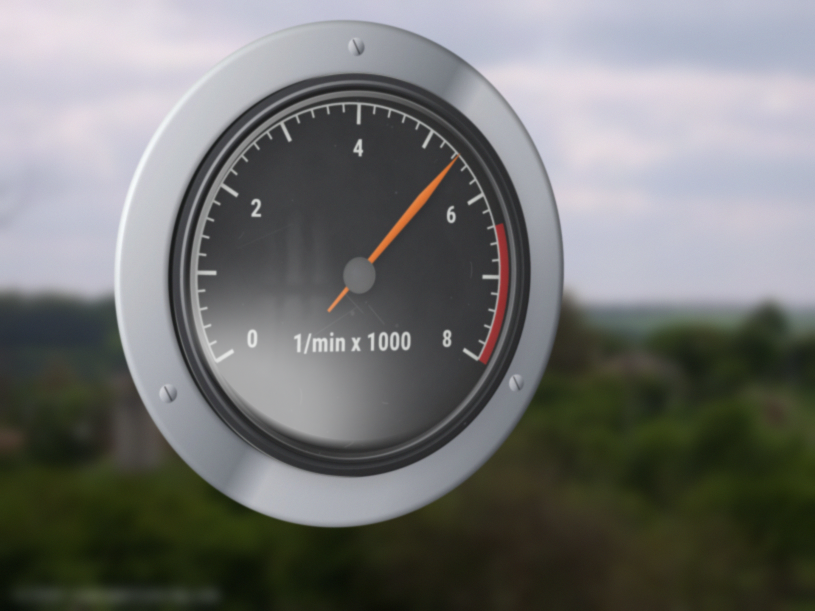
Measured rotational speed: 5400 (rpm)
